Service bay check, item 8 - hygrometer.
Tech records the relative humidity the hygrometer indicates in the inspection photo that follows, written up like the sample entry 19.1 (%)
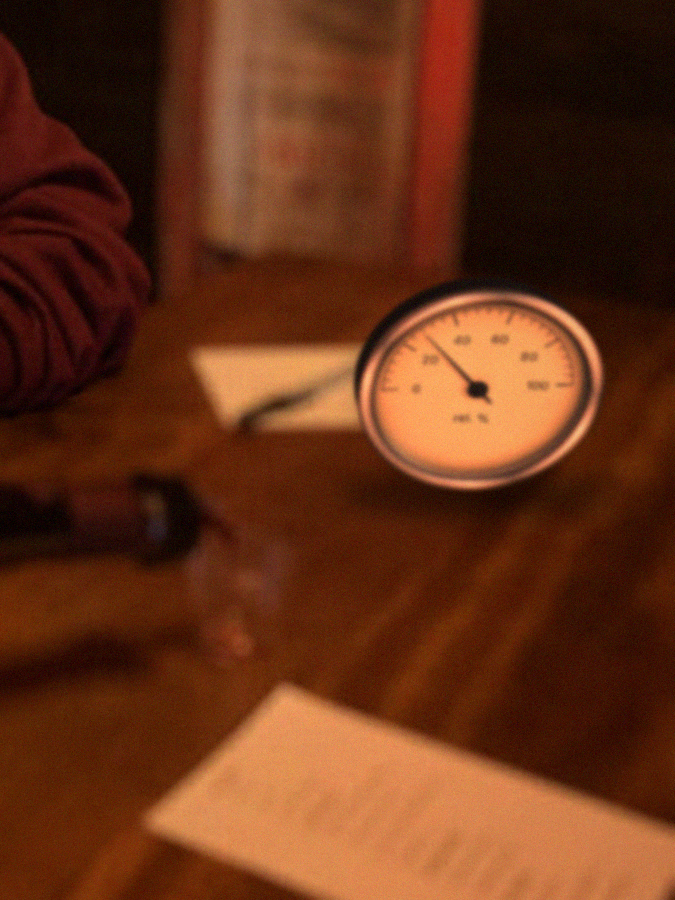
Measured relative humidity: 28 (%)
